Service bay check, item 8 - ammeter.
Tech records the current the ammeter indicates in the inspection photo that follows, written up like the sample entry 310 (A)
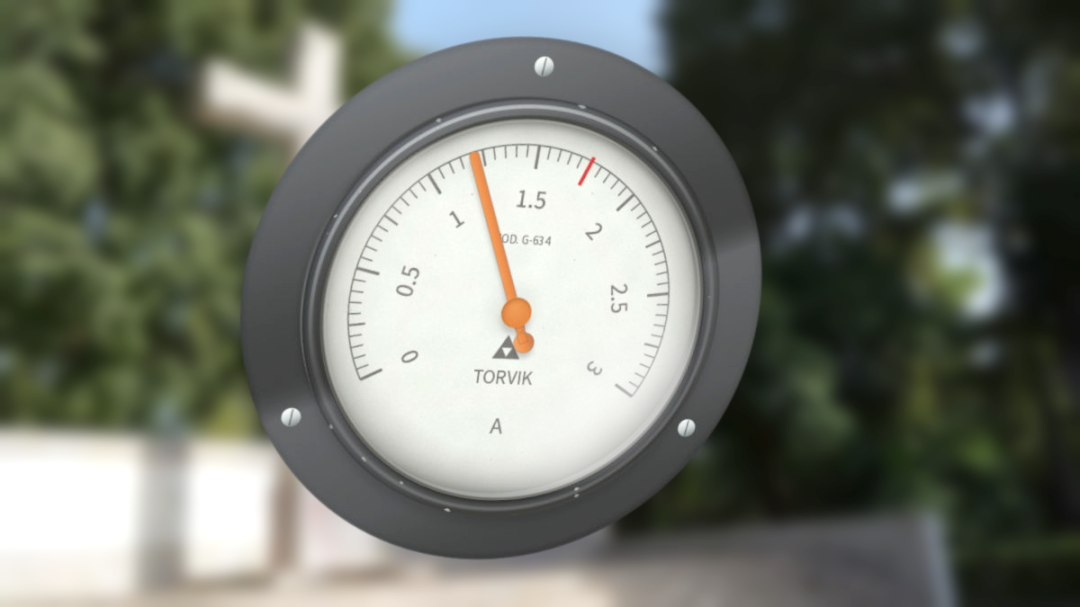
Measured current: 1.2 (A)
